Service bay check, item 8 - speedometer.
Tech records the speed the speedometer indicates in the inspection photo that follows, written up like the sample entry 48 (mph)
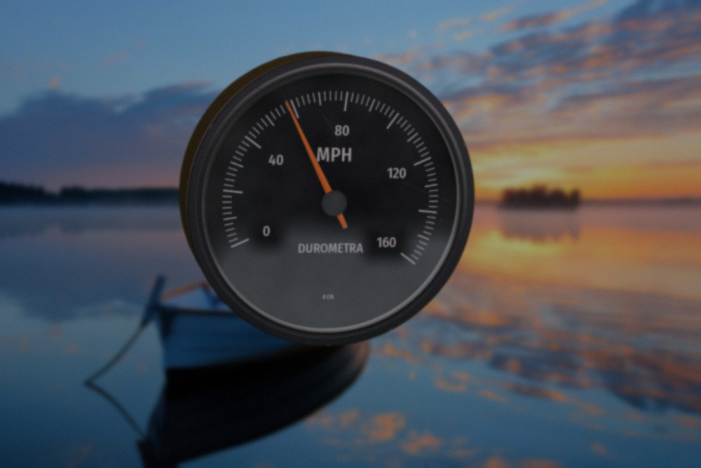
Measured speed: 58 (mph)
